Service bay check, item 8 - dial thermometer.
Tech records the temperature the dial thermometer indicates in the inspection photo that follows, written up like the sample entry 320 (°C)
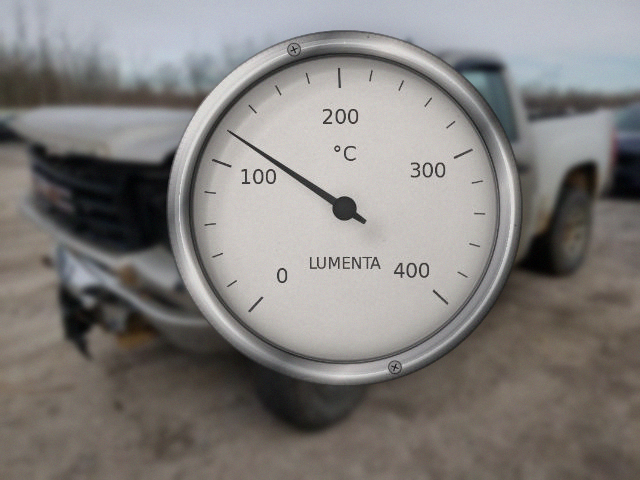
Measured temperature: 120 (°C)
